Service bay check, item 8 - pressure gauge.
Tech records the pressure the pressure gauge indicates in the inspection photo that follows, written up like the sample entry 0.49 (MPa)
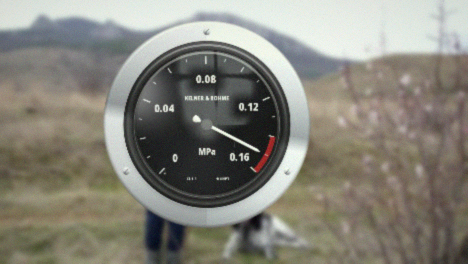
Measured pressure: 0.15 (MPa)
